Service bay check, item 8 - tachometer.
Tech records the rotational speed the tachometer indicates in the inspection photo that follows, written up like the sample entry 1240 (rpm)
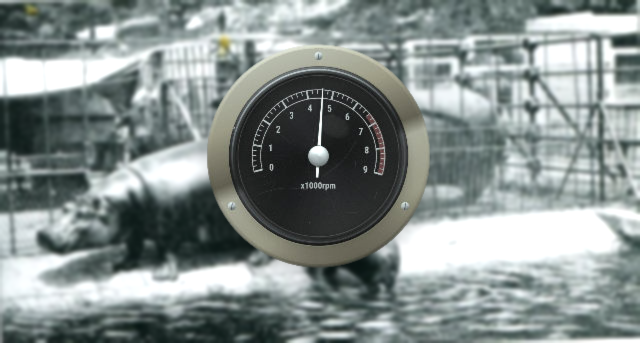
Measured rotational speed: 4600 (rpm)
